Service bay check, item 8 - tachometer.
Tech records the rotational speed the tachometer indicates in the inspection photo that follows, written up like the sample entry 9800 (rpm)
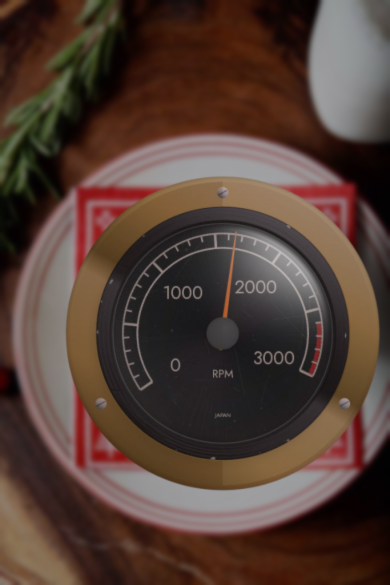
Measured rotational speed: 1650 (rpm)
